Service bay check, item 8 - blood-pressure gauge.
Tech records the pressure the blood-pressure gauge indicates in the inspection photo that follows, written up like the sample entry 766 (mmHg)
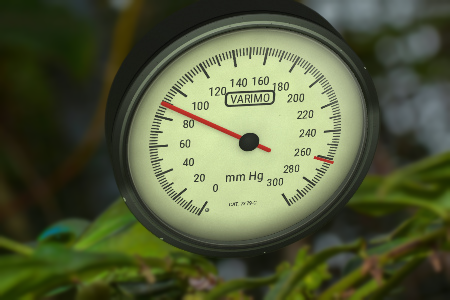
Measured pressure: 90 (mmHg)
